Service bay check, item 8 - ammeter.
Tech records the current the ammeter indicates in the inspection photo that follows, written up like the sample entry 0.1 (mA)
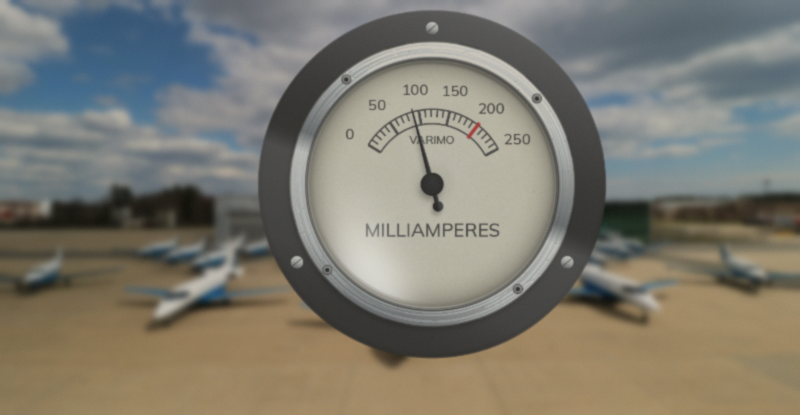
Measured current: 90 (mA)
